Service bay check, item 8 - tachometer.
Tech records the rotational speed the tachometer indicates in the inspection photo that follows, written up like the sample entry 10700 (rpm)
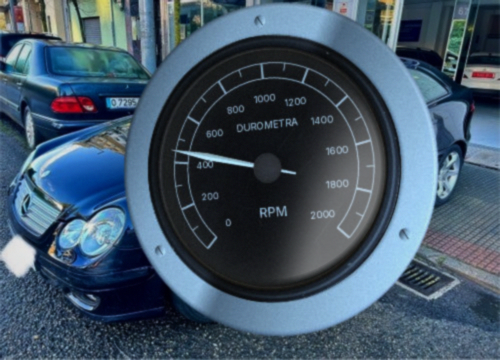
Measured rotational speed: 450 (rpm)
